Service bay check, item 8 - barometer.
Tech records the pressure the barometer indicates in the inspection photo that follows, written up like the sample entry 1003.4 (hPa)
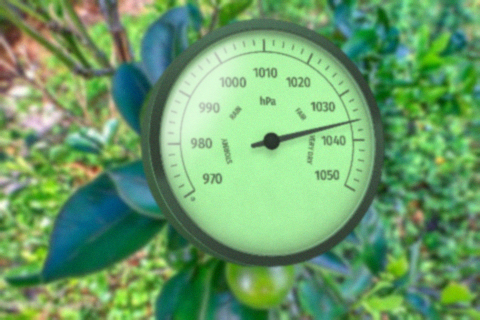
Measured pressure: 1036 (hPa)
